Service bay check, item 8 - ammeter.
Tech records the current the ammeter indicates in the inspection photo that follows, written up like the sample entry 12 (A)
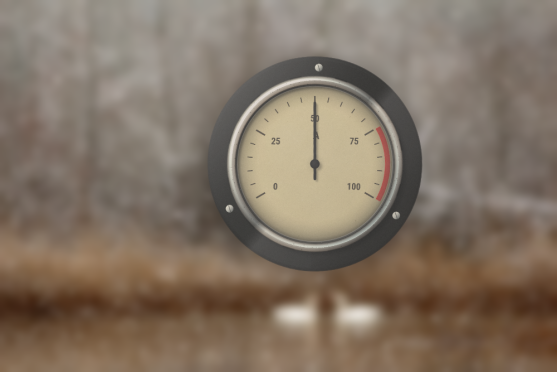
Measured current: 50 (A)
